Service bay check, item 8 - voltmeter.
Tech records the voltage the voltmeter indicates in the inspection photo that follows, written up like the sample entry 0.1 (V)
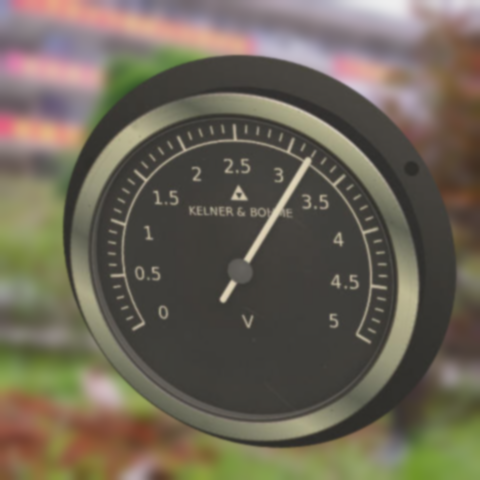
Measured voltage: 3.2 (V)
